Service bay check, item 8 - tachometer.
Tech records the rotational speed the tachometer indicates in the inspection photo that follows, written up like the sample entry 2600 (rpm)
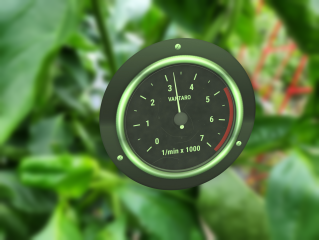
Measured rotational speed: 3250 (rpm)
